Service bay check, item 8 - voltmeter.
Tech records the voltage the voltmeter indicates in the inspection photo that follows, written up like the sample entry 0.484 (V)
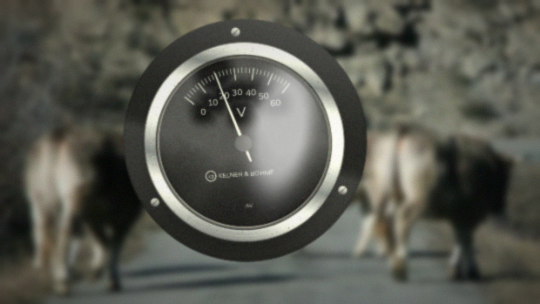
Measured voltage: 20 (V)
